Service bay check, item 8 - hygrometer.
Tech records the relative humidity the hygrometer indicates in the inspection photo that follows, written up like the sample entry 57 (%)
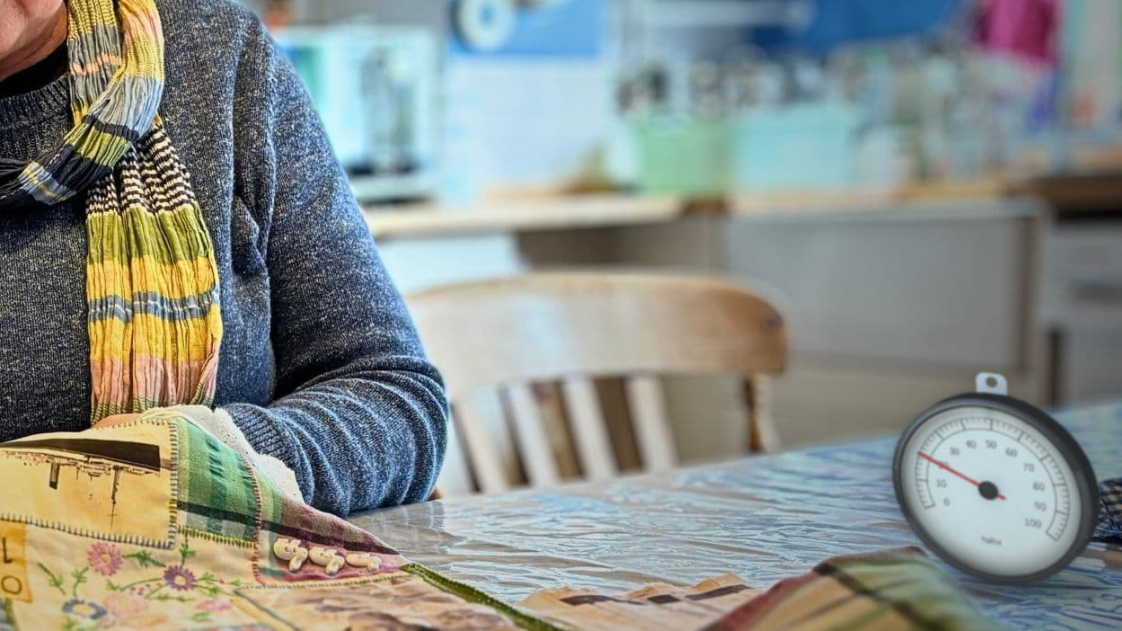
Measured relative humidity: 20 (%)
